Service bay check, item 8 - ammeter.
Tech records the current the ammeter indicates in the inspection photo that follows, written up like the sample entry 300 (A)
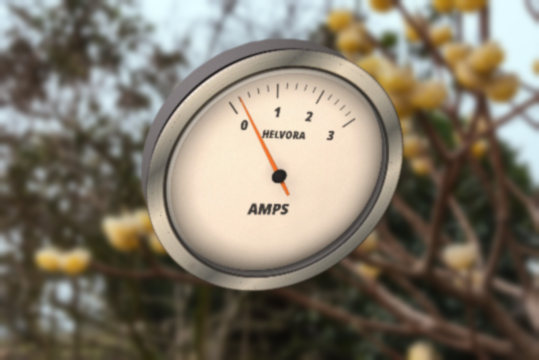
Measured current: 0.2 (A)
